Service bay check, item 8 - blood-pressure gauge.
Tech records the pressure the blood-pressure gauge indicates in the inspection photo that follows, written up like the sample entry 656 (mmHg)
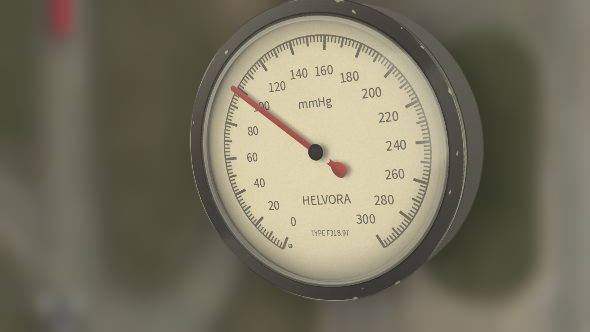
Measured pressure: 100 (mmHg)
